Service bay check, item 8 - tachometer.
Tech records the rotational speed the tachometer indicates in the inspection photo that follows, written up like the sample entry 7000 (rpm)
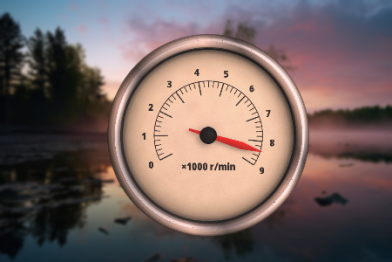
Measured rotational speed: 8400 (rpm)
